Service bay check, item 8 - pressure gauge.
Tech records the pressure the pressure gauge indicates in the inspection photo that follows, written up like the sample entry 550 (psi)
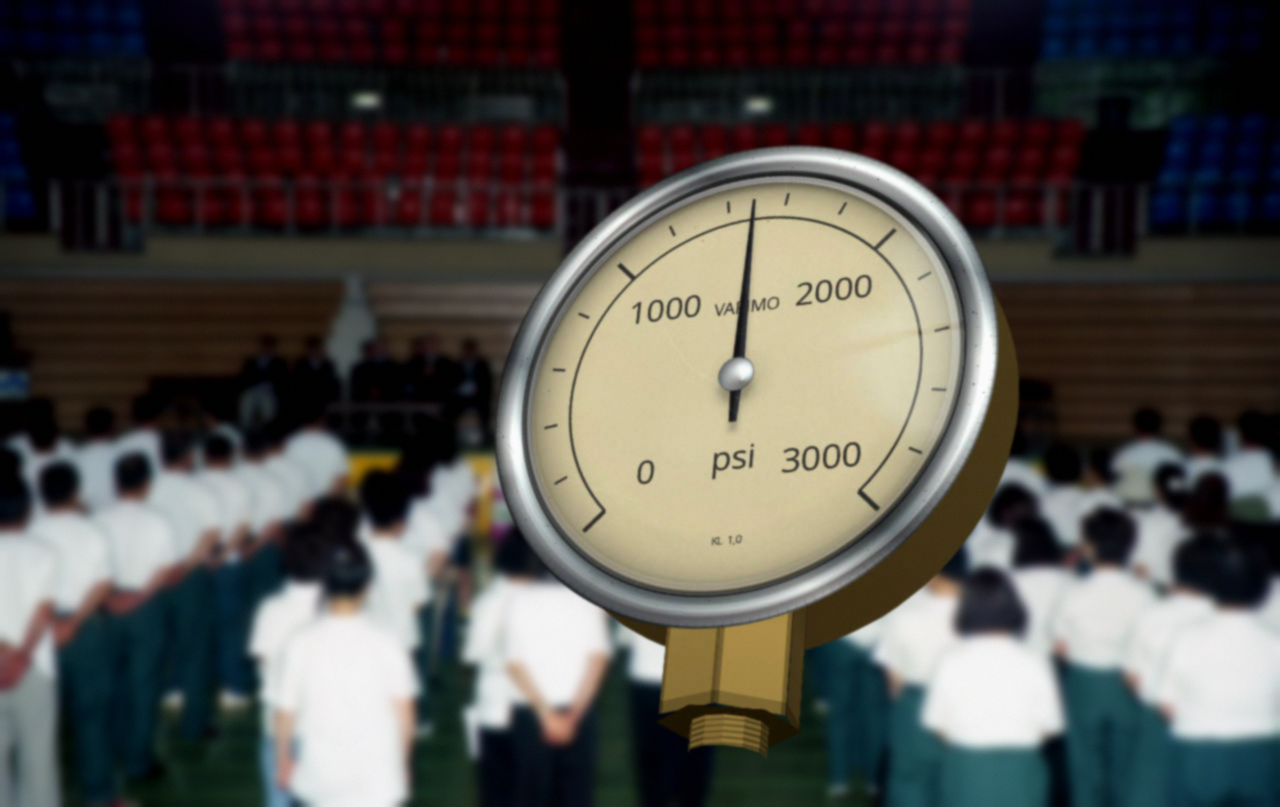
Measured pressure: 1500 (psi)
